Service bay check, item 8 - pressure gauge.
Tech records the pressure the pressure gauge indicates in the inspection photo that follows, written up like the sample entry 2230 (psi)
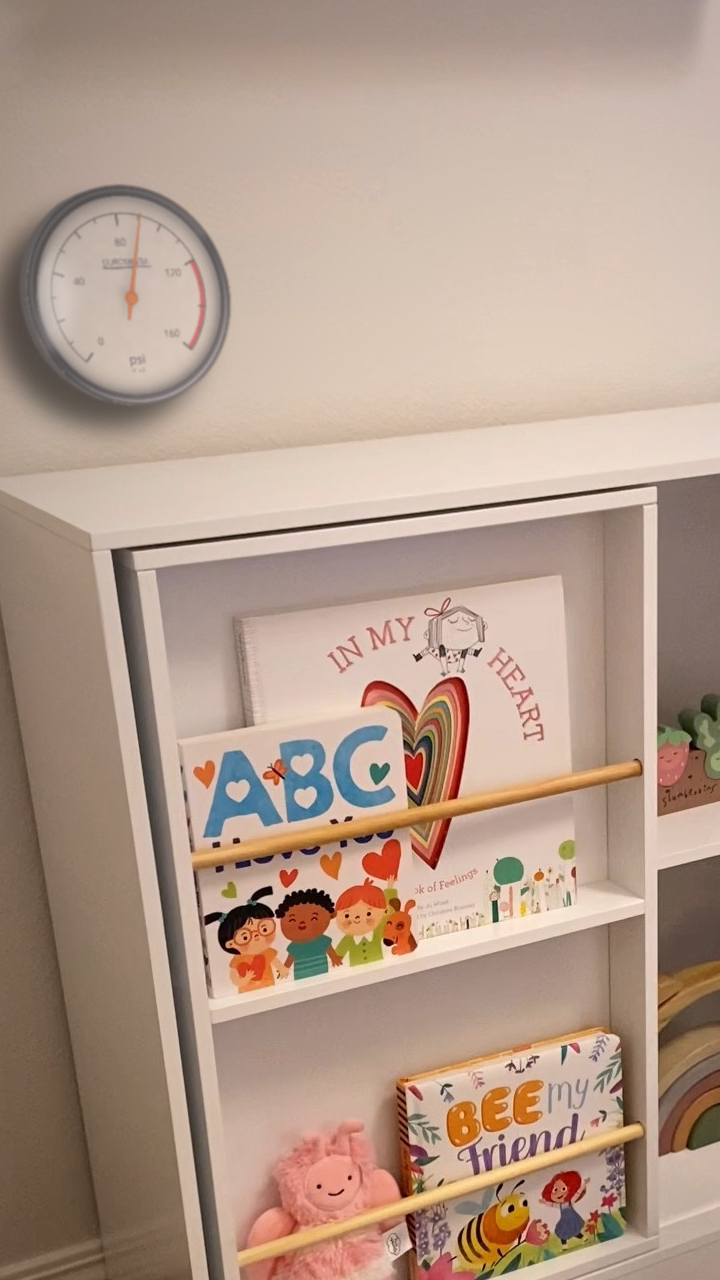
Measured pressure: 90 (psi)
